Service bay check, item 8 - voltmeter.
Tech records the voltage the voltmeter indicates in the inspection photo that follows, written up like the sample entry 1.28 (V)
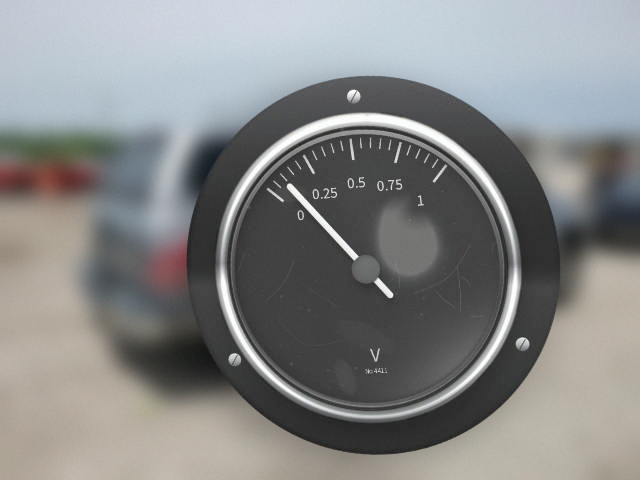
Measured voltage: 0.1 (V)
